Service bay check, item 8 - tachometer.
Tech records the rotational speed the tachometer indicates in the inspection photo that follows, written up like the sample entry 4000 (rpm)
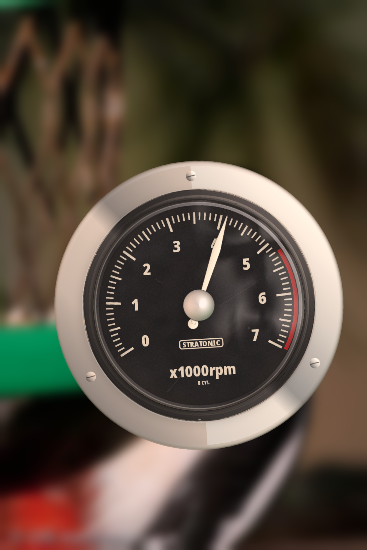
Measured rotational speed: 4100 (rpm)
